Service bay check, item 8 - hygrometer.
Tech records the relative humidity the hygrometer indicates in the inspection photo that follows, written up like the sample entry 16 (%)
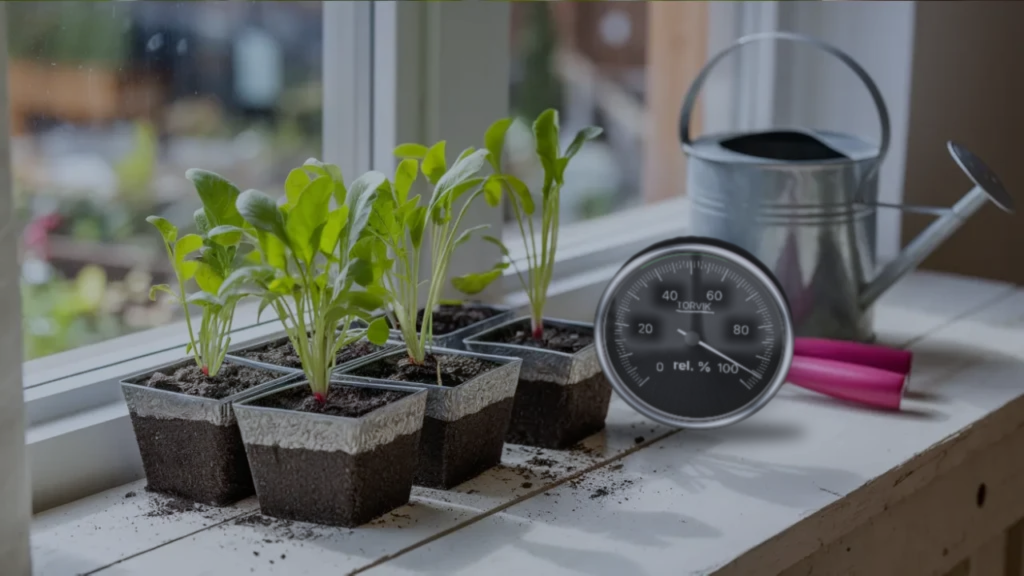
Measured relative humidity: 95 (%)
